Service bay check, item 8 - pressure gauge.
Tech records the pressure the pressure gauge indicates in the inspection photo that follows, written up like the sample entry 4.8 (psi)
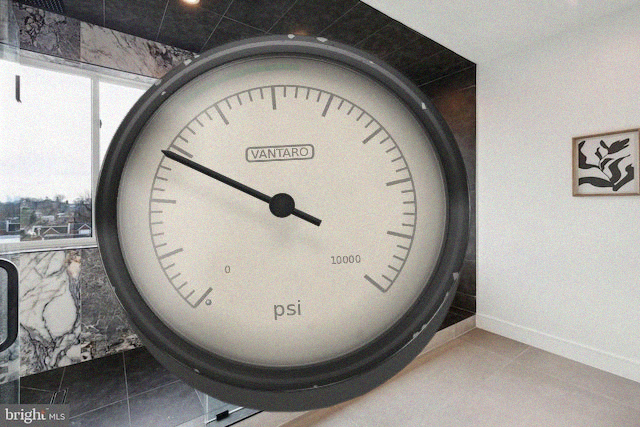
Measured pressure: 2800 (psi)
